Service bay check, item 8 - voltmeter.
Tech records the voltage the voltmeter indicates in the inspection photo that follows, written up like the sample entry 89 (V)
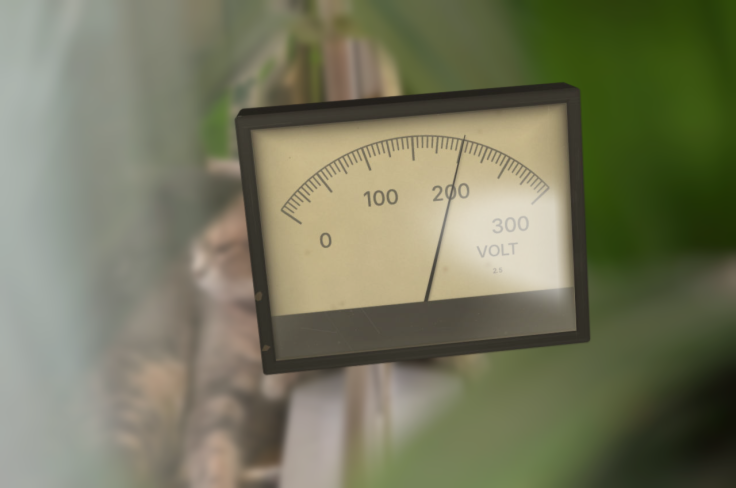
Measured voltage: 200 (V)
